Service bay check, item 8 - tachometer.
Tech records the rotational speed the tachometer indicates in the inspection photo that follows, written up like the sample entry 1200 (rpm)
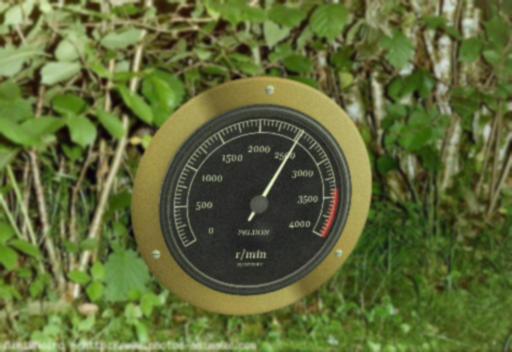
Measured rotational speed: 2500 (rpm)
